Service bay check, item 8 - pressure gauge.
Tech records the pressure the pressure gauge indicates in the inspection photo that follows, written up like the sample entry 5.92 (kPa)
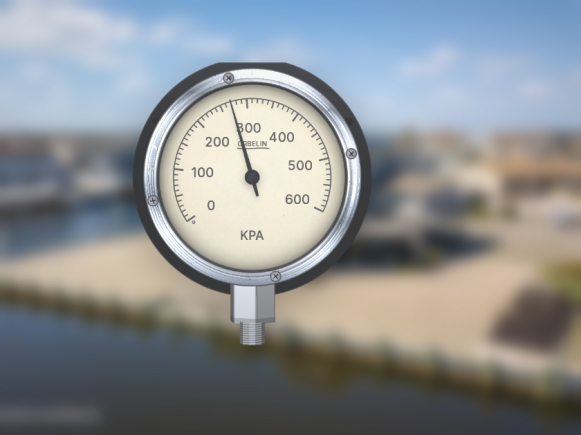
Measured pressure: 270 (kPa)
